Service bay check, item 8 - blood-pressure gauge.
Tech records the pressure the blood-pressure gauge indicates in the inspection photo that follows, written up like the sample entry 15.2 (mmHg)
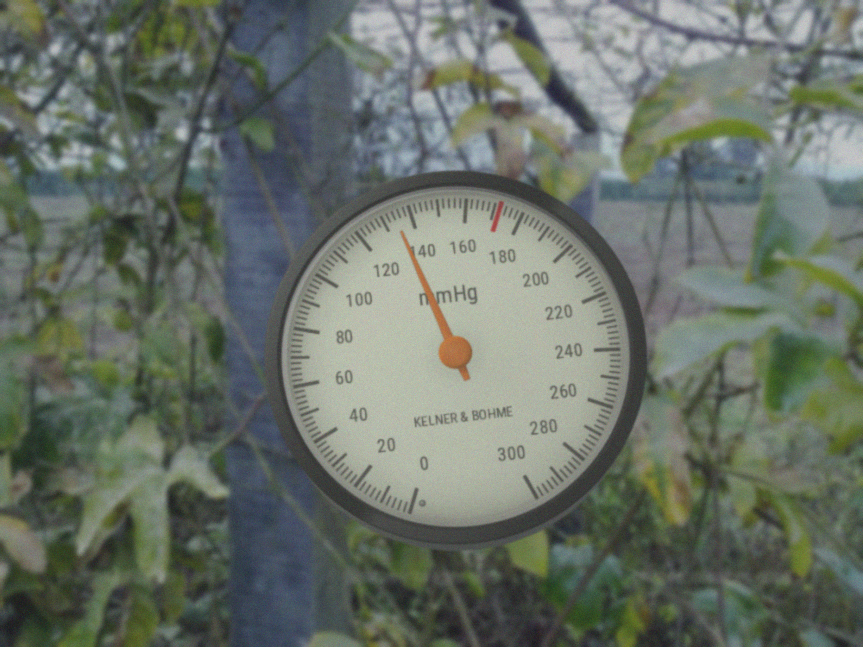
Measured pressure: 134 (mmHg)
